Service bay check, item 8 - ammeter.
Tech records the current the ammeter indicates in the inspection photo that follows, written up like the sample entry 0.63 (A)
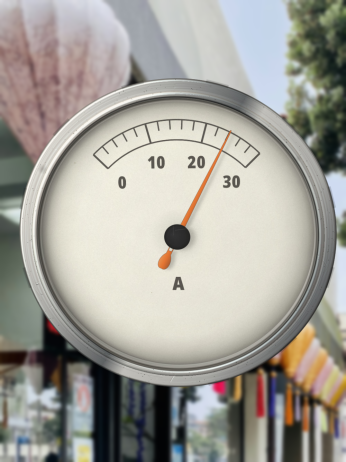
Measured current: 24 (A)
